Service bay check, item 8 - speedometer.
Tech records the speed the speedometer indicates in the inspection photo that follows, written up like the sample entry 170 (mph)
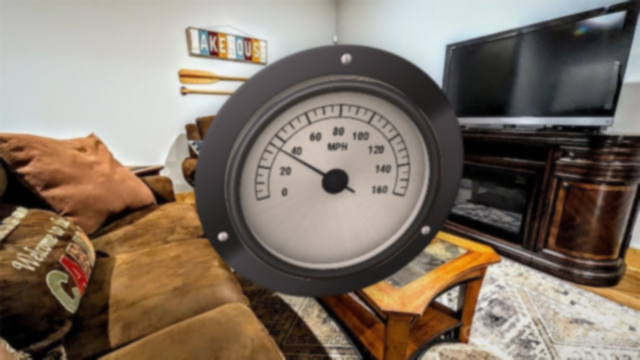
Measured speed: 35 (mph)
